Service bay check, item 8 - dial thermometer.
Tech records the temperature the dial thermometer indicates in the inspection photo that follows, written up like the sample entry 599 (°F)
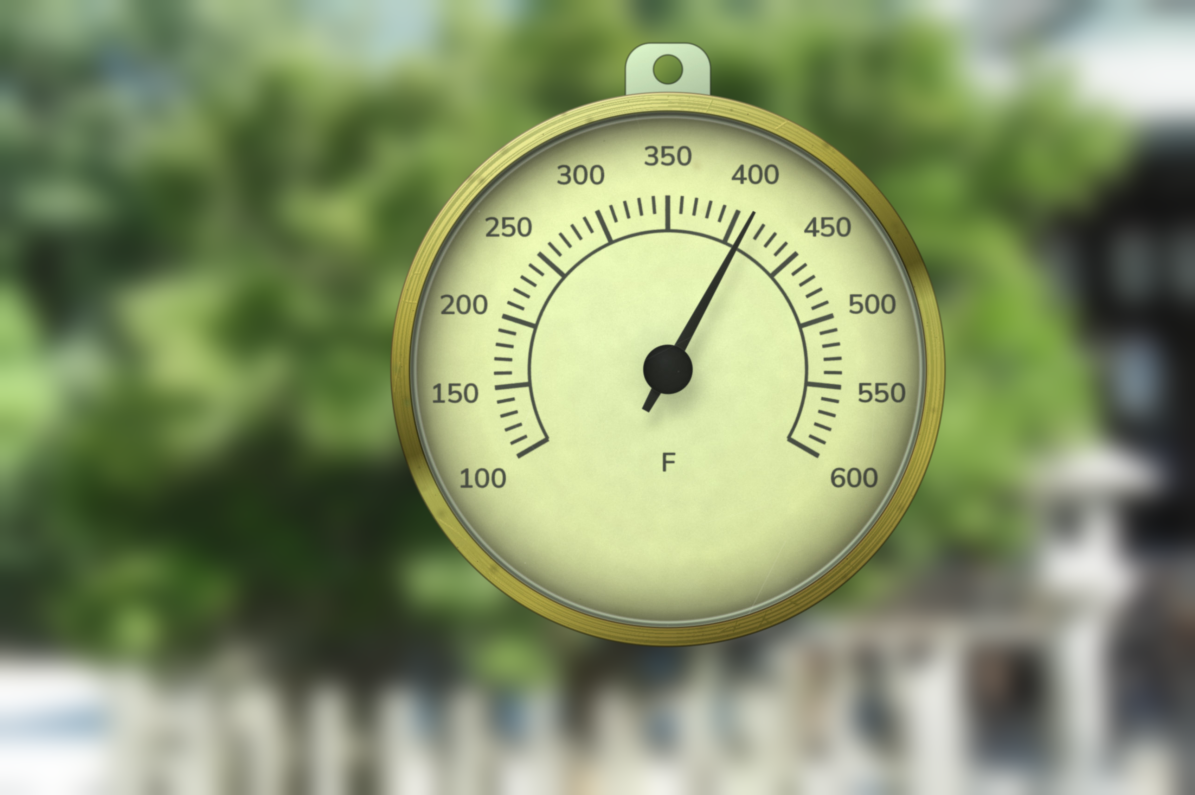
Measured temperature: 410 (°F)
